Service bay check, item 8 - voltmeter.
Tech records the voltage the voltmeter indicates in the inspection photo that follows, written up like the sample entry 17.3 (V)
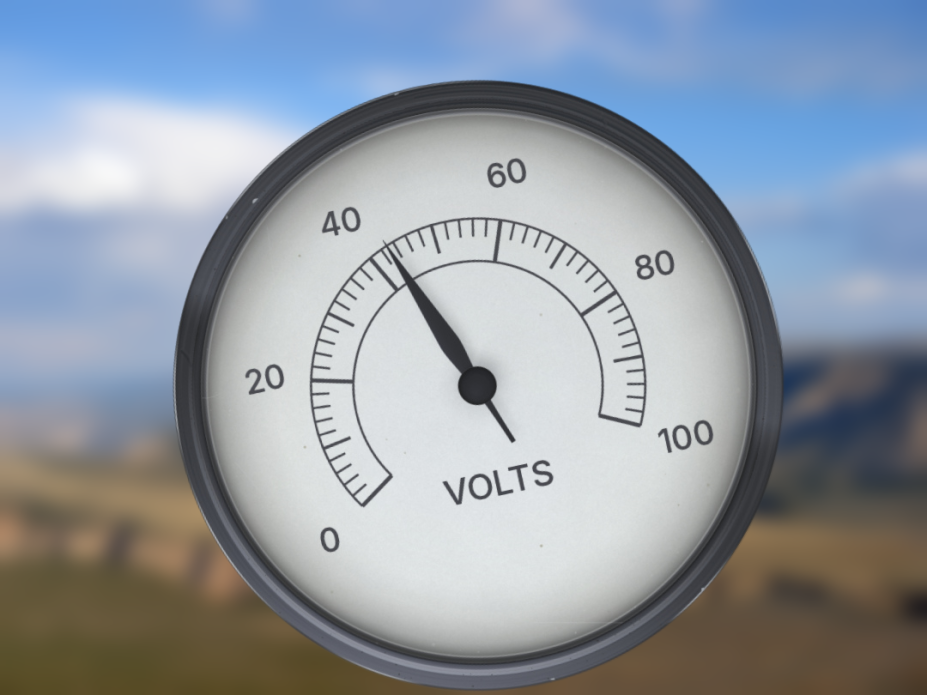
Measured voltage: 43 (V)
